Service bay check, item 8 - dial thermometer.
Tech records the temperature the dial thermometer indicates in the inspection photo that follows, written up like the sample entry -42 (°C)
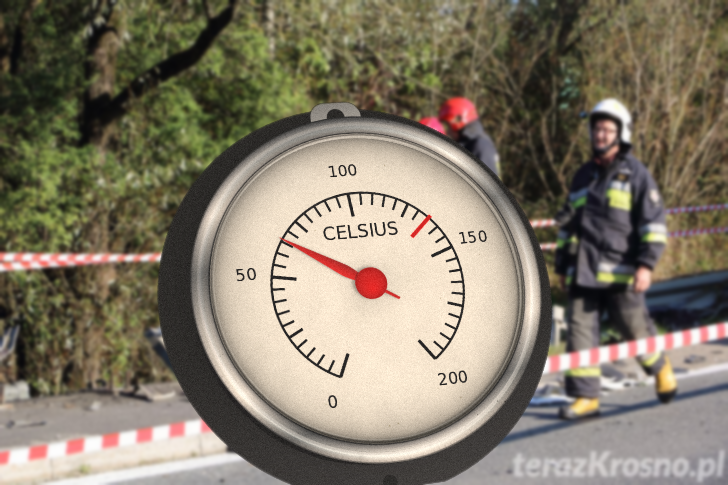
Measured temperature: 65 (°C)
